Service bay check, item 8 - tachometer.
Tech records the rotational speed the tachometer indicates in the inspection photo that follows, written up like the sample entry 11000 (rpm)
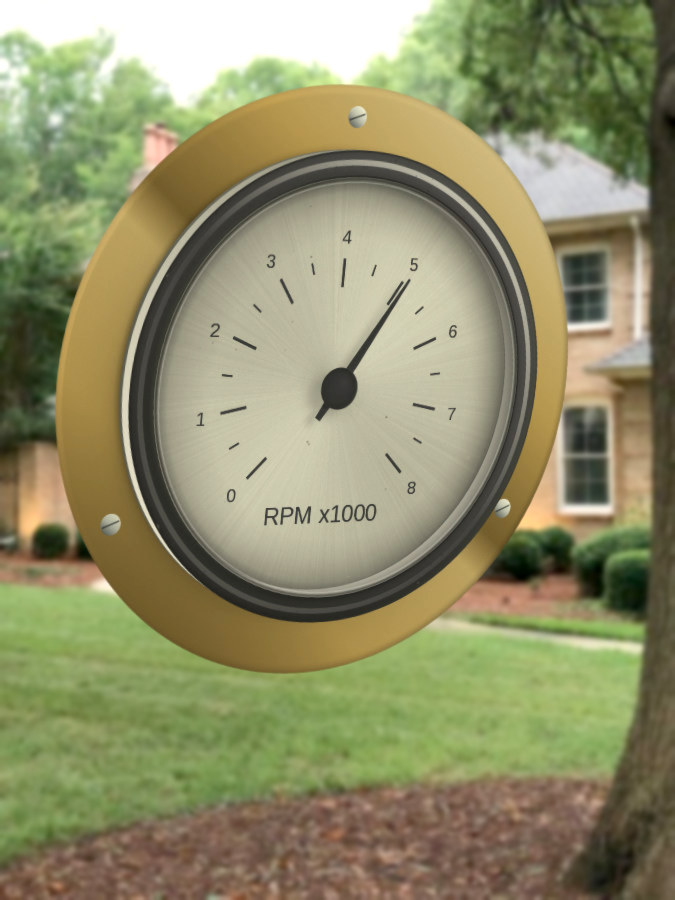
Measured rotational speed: 5000 (rpm)
